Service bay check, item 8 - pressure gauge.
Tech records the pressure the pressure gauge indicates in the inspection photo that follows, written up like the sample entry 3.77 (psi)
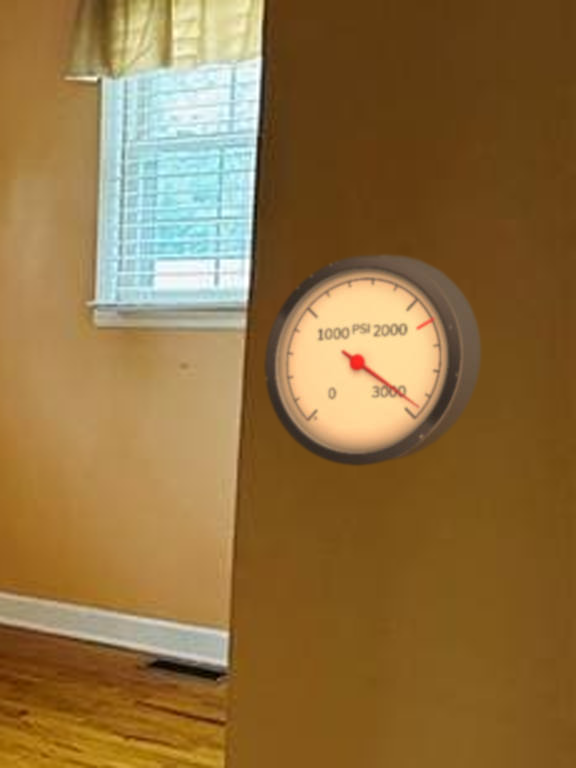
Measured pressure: 2900 (psi)
